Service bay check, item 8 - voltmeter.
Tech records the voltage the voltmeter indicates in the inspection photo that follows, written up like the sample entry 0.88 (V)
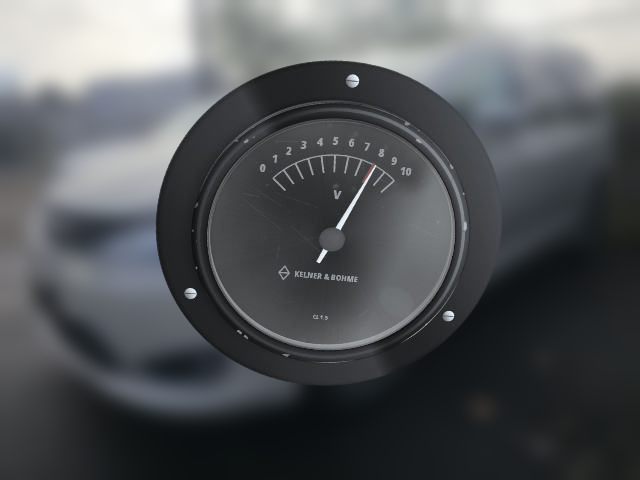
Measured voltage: 8 (V)
